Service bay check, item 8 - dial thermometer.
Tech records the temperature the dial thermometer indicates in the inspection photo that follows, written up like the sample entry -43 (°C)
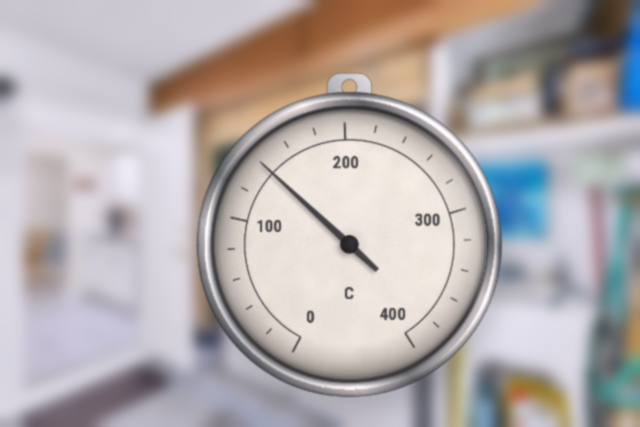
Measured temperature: 140 (°C)
